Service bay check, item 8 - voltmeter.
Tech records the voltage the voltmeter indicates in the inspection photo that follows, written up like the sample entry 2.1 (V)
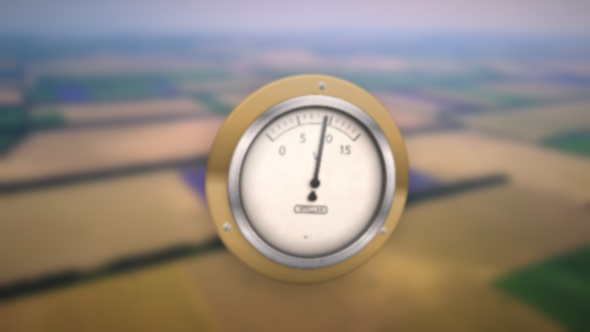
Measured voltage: 9 (V)
